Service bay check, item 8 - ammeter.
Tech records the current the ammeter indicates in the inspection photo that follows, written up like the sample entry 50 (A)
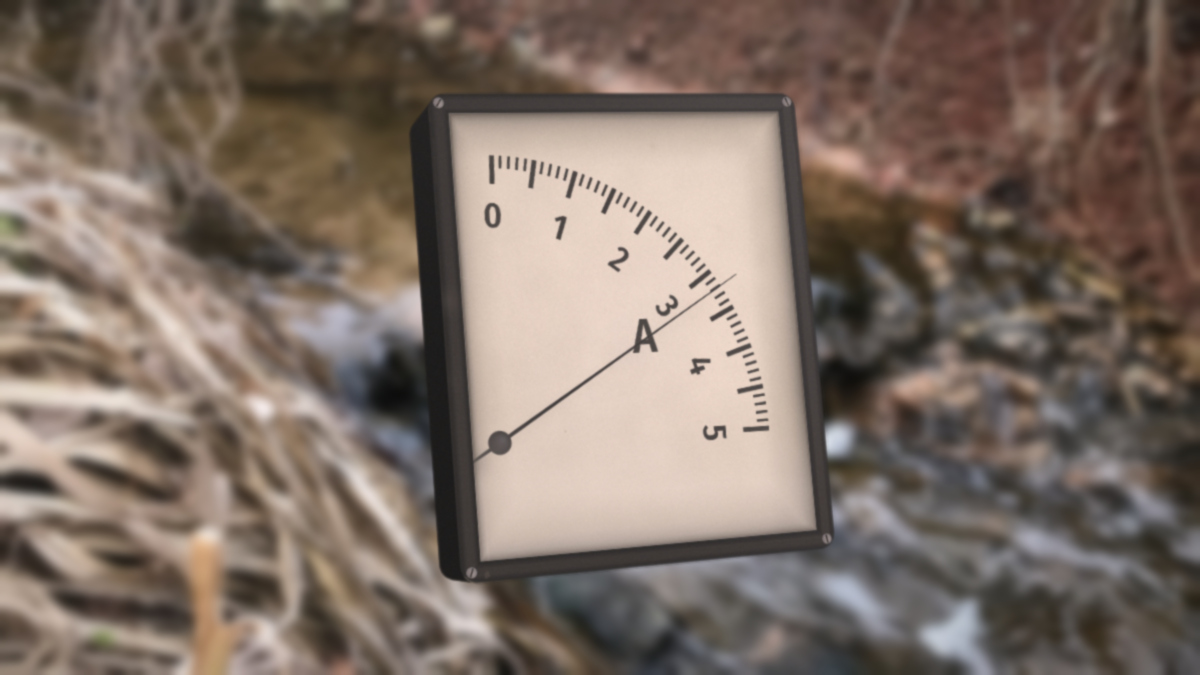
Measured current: 3.2 (A)
